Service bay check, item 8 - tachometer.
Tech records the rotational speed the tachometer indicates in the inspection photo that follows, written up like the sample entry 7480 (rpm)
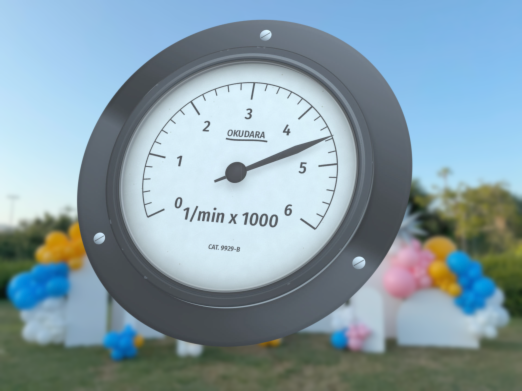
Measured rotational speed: 4600 (rpm)
